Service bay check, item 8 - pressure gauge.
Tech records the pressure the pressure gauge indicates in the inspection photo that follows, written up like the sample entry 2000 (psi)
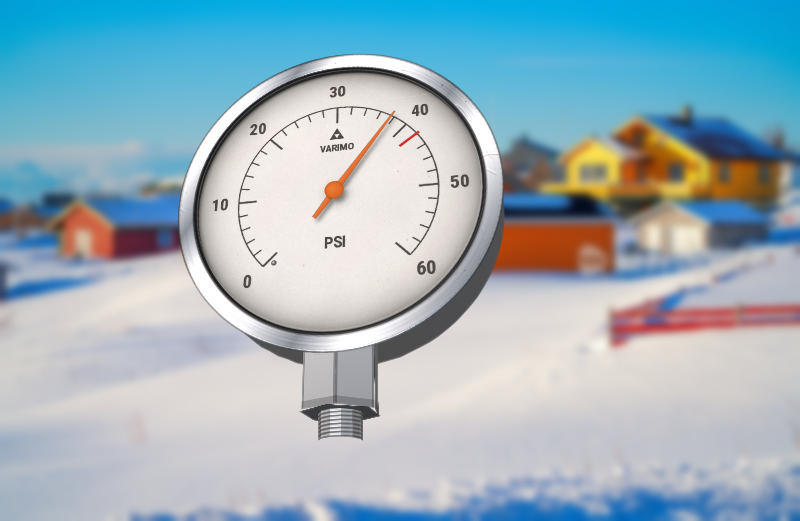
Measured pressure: 38 (psi)
